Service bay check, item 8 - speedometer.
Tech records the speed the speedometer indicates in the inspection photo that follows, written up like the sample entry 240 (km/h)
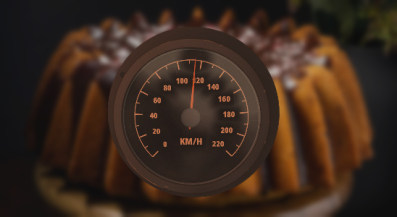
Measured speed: 115 (km/h)
